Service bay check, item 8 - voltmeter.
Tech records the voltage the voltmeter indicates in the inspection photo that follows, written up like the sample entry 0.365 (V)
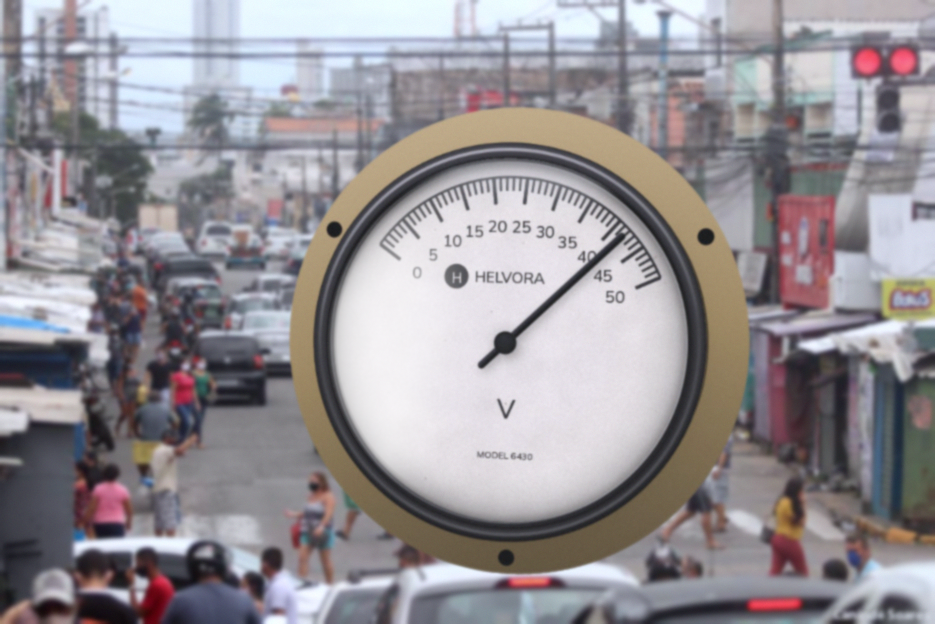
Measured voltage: 42 (V)
